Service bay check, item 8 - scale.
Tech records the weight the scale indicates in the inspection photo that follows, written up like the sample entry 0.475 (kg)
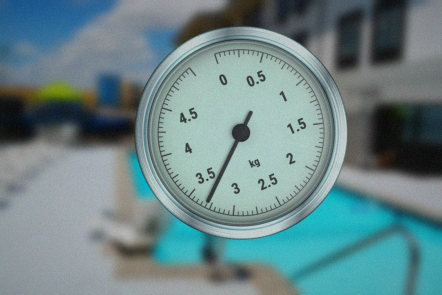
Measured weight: 3.3 (kg)
